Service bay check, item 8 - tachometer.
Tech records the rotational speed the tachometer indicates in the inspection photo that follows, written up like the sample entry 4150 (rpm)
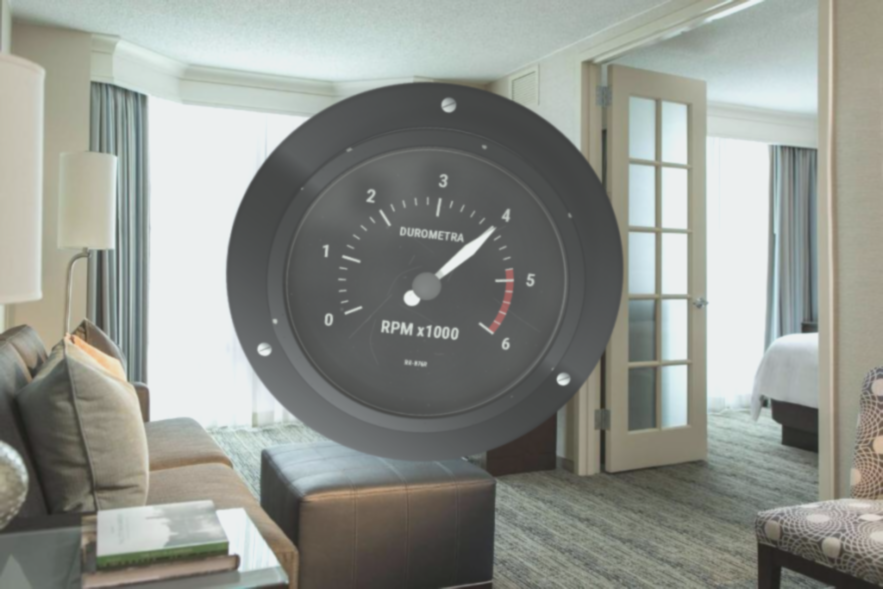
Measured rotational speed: 4000 (rpm)
